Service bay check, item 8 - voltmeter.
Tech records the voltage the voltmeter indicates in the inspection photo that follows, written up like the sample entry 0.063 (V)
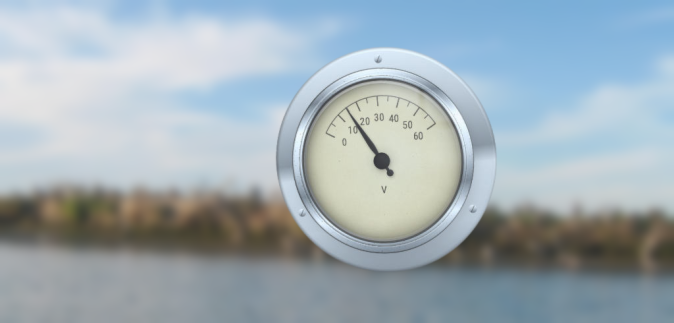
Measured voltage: 15 (V)
